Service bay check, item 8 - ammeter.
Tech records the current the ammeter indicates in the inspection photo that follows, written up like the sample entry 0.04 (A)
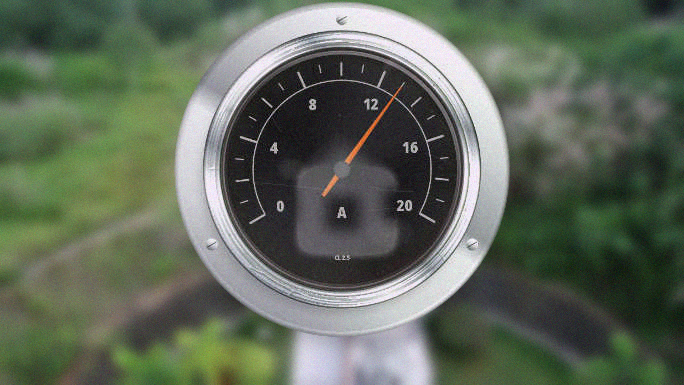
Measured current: 13 (A)
